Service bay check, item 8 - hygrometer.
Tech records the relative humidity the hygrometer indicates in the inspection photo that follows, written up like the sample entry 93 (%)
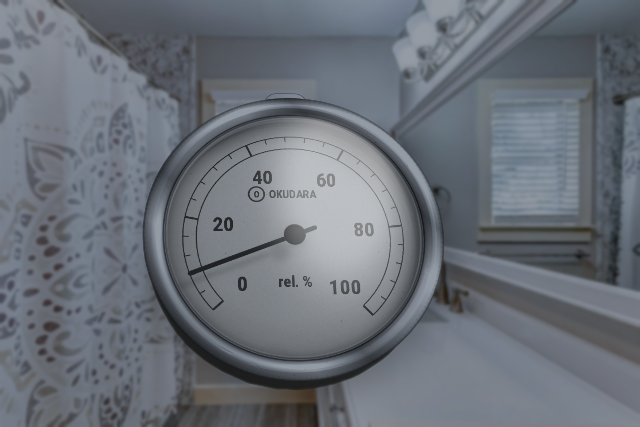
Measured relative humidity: 8 (%)
